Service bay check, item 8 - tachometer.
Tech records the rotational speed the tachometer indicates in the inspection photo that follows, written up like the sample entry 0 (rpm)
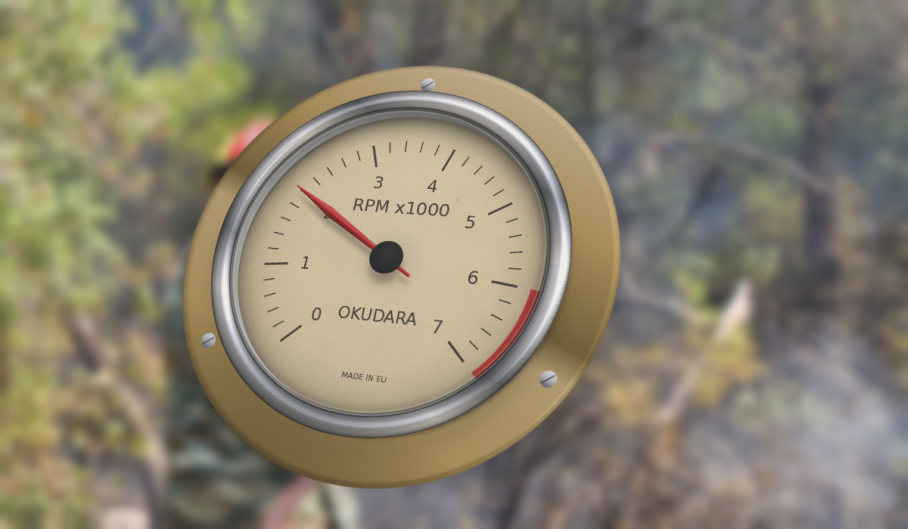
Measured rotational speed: 2000 (rpm)
